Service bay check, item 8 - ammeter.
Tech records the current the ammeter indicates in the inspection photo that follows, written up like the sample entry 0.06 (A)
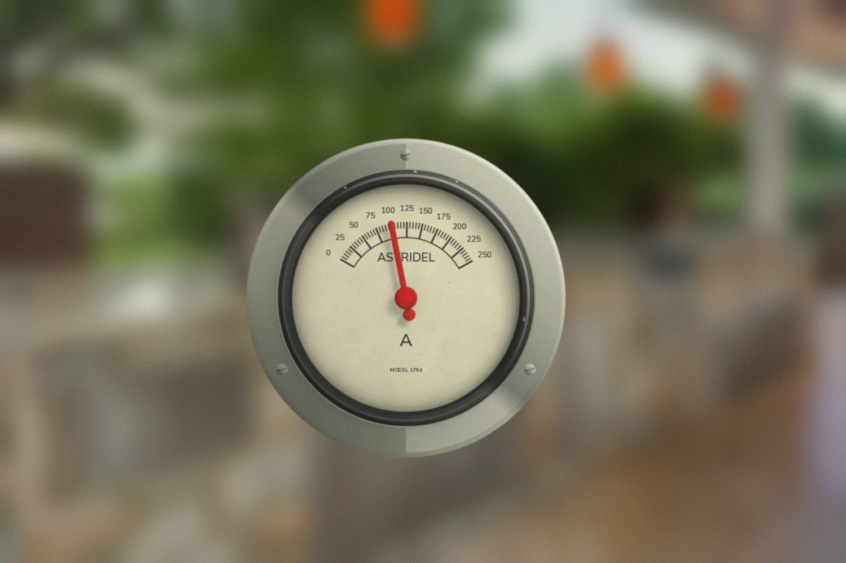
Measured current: 100 (A)
